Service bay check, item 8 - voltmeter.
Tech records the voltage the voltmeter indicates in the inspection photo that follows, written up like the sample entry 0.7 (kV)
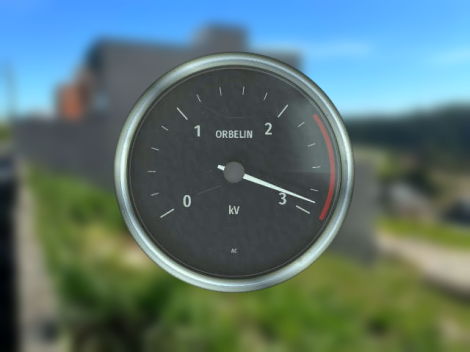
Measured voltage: 2.9 (kV)
